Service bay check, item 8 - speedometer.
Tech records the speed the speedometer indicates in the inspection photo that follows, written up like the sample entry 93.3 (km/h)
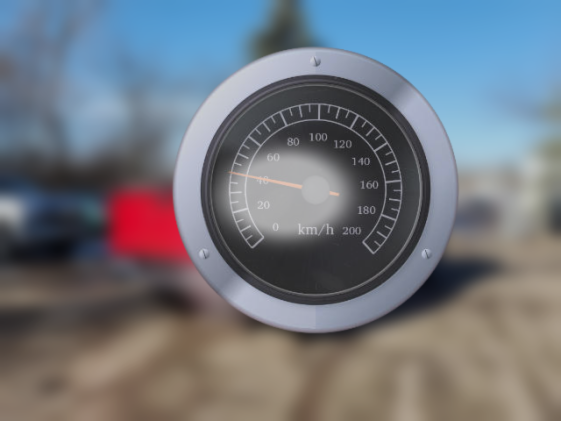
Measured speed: 40 (km/h)
